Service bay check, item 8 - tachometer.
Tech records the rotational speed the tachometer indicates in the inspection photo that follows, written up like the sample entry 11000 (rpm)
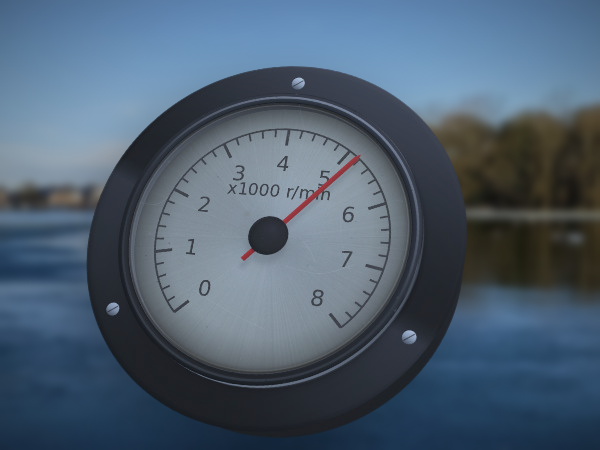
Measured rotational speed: 5200 (rpm)
